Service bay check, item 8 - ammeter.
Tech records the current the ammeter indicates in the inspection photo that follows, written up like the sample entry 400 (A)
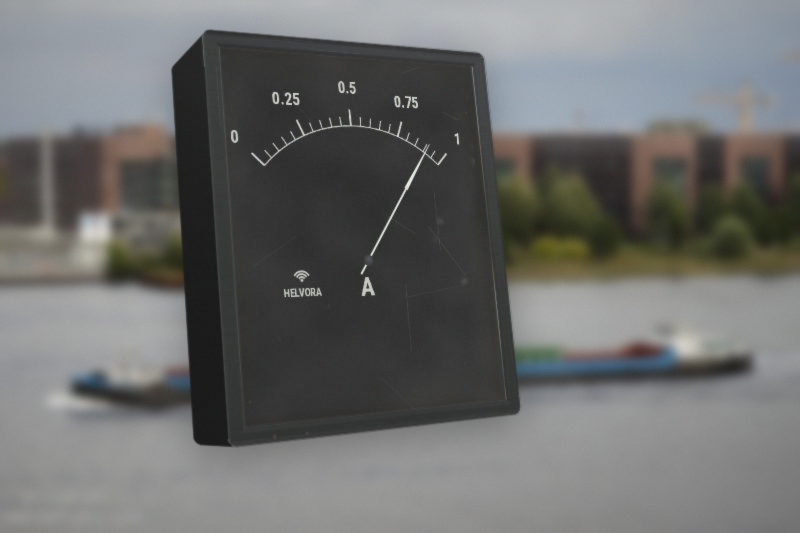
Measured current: 0.9 (A)
